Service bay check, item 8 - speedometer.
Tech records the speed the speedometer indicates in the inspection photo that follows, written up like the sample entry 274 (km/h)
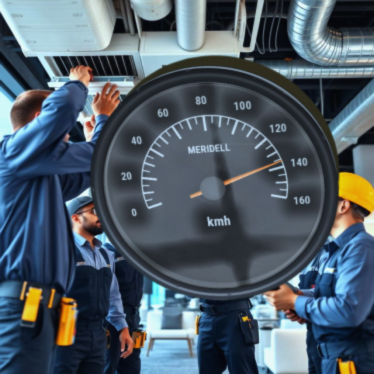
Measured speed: 135 (km/h)
